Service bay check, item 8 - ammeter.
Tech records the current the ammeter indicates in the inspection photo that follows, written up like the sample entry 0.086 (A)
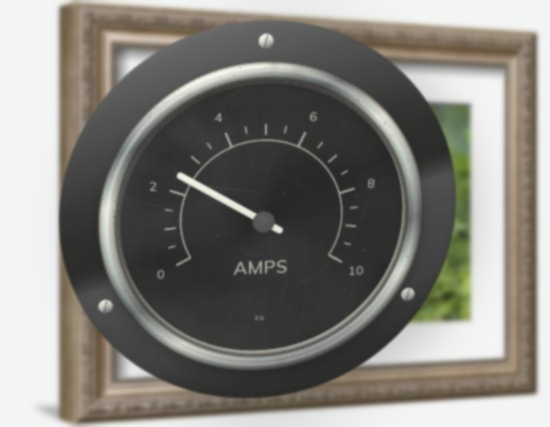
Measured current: 2.5 (A)
